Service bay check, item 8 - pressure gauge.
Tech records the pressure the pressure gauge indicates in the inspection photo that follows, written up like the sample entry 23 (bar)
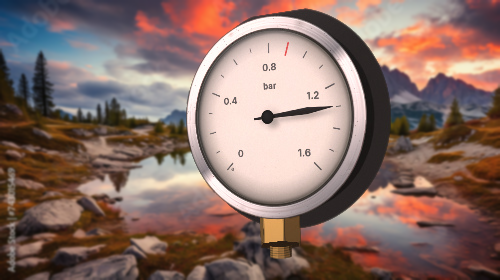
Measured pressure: 1.3 (bar)
